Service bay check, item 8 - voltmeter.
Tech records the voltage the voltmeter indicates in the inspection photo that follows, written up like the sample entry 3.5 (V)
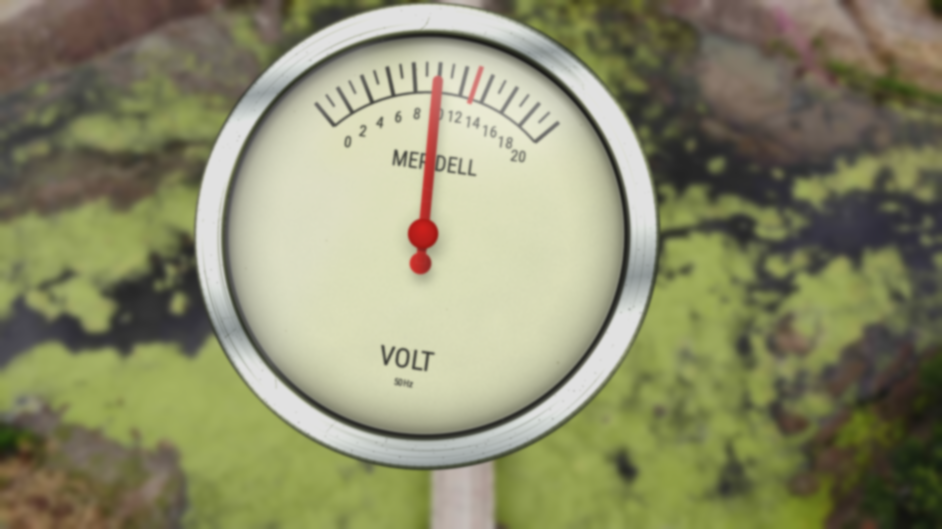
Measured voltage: 10 (V)
